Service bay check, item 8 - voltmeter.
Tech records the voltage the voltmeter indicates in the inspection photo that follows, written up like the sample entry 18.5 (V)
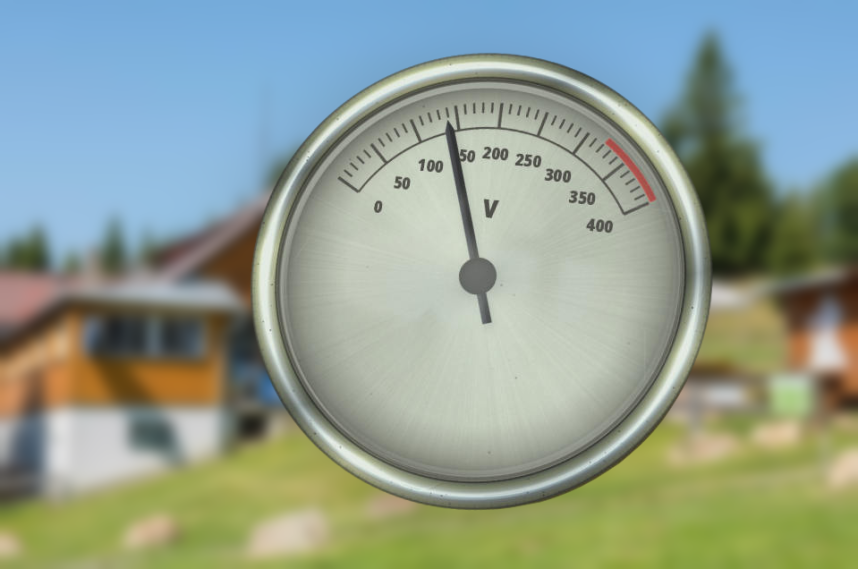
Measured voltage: 140 (V)
